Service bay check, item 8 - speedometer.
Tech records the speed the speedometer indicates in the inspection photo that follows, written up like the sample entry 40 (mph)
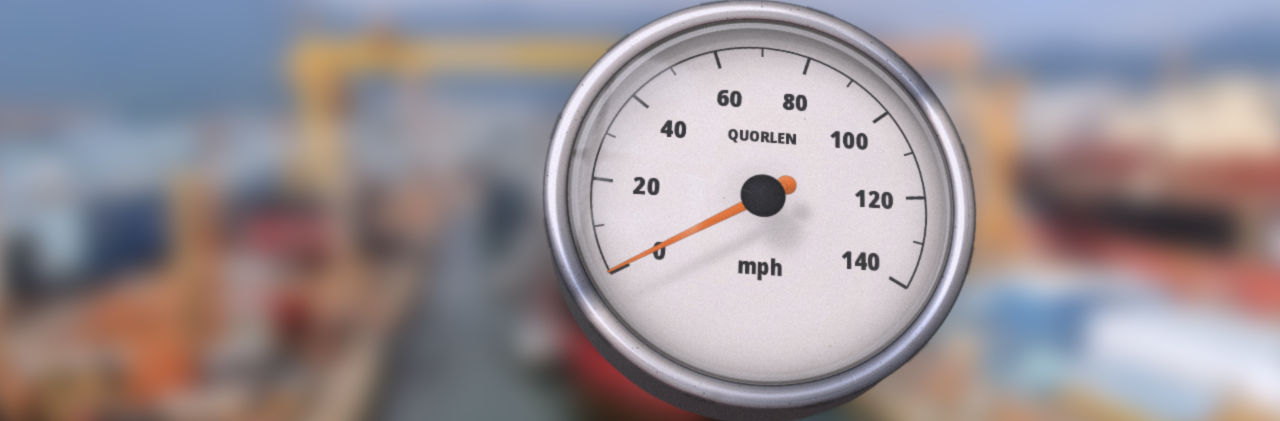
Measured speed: 0 (mph)
